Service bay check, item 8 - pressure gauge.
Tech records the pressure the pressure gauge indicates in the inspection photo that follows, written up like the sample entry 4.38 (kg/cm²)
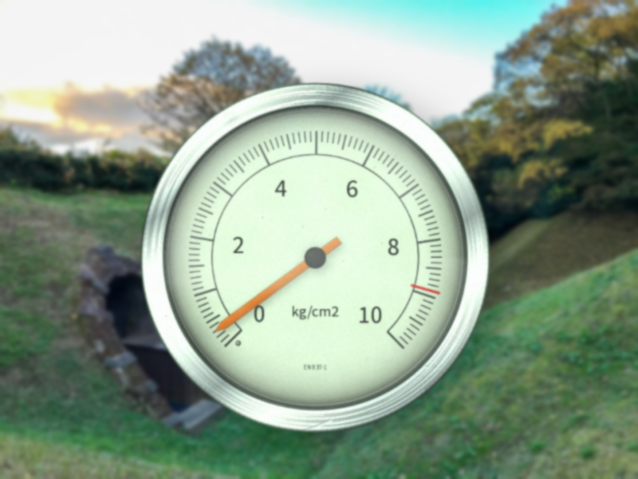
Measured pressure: 0.3 (kg/cm²)
